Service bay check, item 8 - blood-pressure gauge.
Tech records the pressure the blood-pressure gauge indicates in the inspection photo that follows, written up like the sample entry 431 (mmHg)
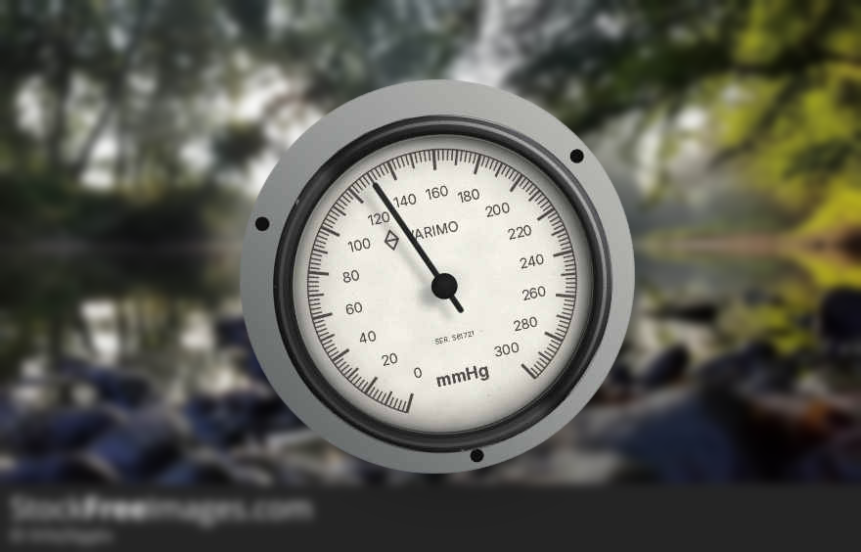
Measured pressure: 130 (mmHg)
